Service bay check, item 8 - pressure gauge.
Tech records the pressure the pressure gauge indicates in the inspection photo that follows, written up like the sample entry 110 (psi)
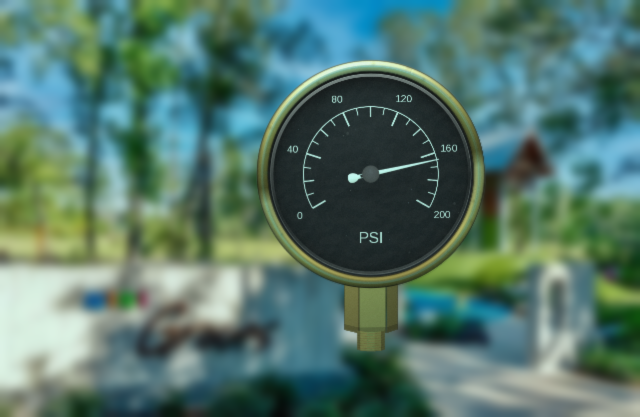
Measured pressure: 165 (psi)
